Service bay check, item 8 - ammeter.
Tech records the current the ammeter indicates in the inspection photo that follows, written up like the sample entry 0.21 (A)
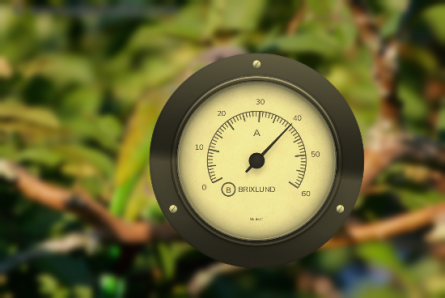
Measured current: 40 (A)
